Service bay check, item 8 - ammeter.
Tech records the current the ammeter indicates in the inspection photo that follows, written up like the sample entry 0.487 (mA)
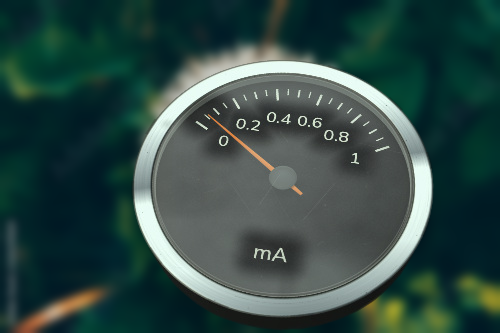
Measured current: 0.05 (mA)
